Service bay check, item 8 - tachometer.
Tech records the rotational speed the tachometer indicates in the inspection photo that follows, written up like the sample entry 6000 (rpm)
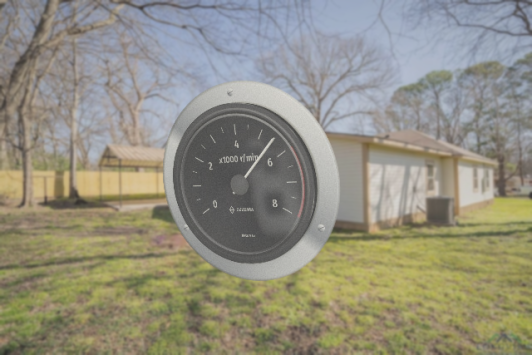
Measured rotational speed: 5500 (rpm)
